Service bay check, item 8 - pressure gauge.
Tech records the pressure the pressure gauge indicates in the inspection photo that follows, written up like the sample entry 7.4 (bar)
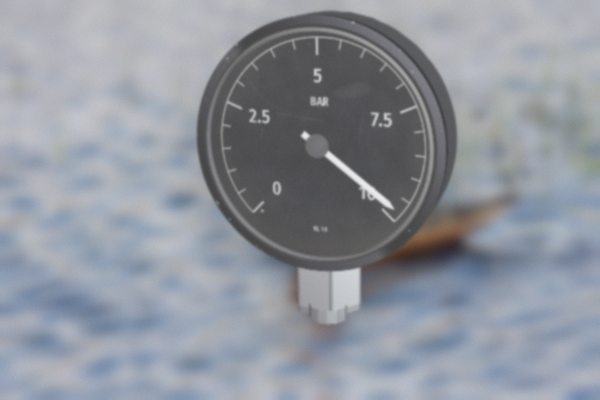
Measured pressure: 9.75 (bar)
